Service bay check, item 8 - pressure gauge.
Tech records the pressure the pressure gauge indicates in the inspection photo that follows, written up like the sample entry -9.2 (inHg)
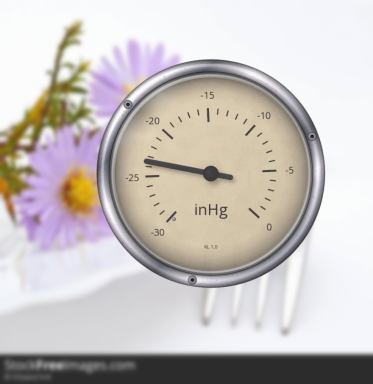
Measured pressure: -23.5 (inHg)
